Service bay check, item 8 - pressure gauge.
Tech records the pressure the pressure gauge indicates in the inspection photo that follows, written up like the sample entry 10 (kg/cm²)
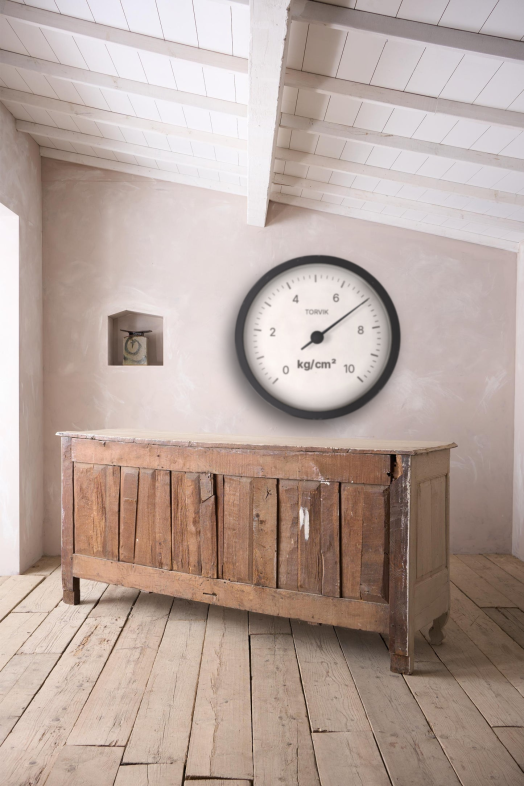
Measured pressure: 7 (kg/cm²)
